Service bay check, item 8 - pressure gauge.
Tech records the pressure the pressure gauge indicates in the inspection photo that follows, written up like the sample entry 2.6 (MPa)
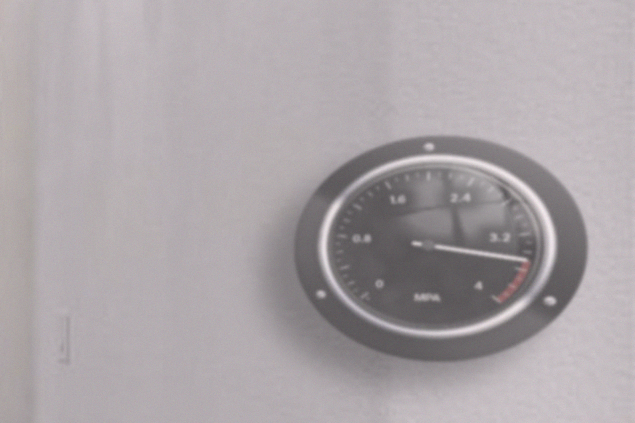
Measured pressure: 3.5 (MPa)
